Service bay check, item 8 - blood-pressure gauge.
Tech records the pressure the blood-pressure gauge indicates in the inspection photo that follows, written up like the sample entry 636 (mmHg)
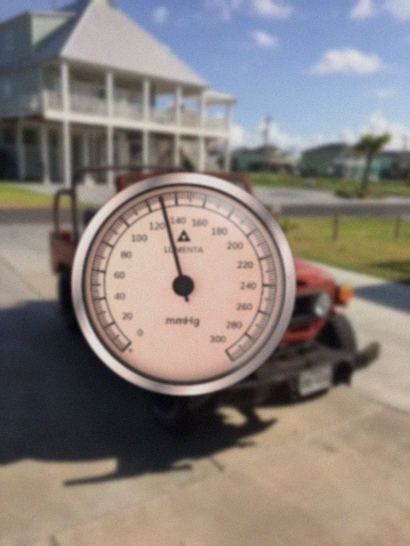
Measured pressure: 130 (mmHg)
